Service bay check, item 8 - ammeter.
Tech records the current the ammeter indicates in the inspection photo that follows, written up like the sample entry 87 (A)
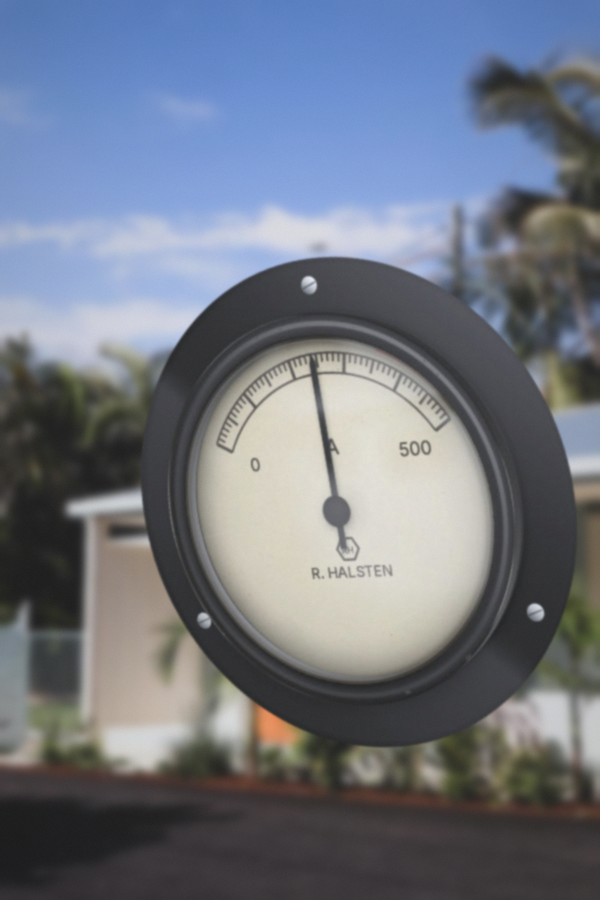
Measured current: 250 (A)
